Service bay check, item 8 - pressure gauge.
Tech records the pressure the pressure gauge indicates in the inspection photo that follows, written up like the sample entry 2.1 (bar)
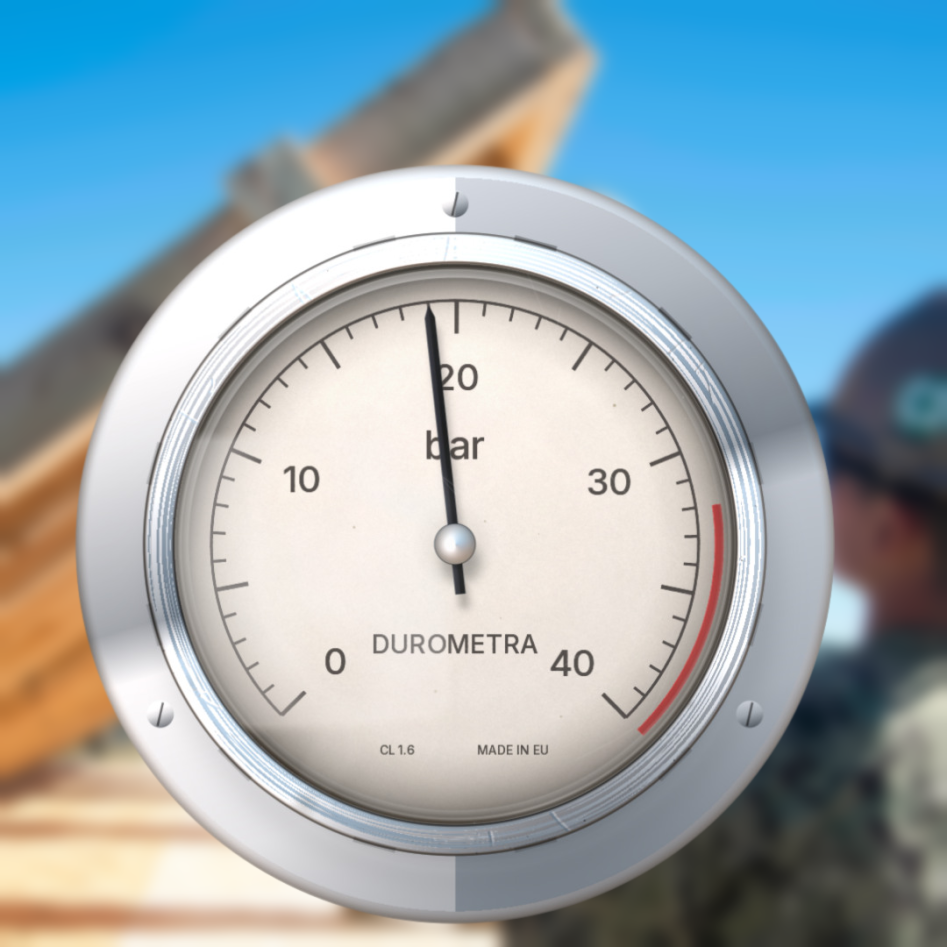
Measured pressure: 19 (bar)
